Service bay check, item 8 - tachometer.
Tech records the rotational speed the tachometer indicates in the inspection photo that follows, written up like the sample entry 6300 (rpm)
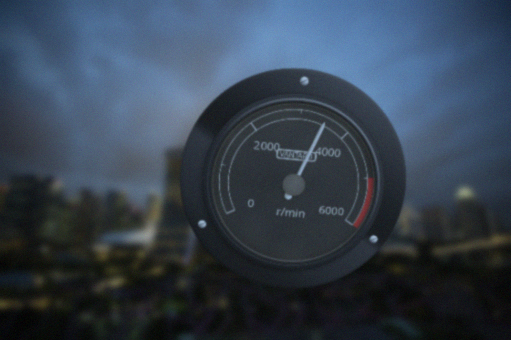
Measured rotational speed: 3500 (rpm)
